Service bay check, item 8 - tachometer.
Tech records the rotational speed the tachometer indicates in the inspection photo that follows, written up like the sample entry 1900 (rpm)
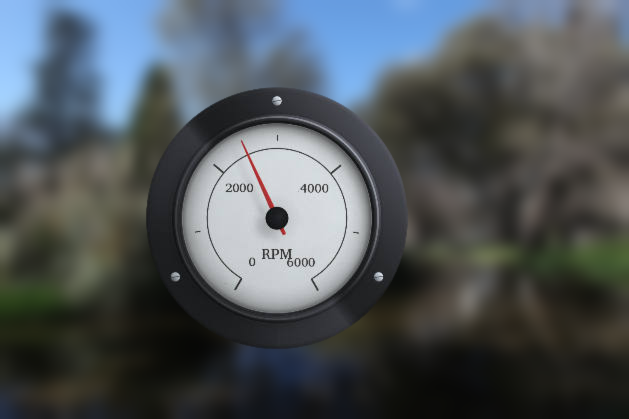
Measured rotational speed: 2500 (rpm)
